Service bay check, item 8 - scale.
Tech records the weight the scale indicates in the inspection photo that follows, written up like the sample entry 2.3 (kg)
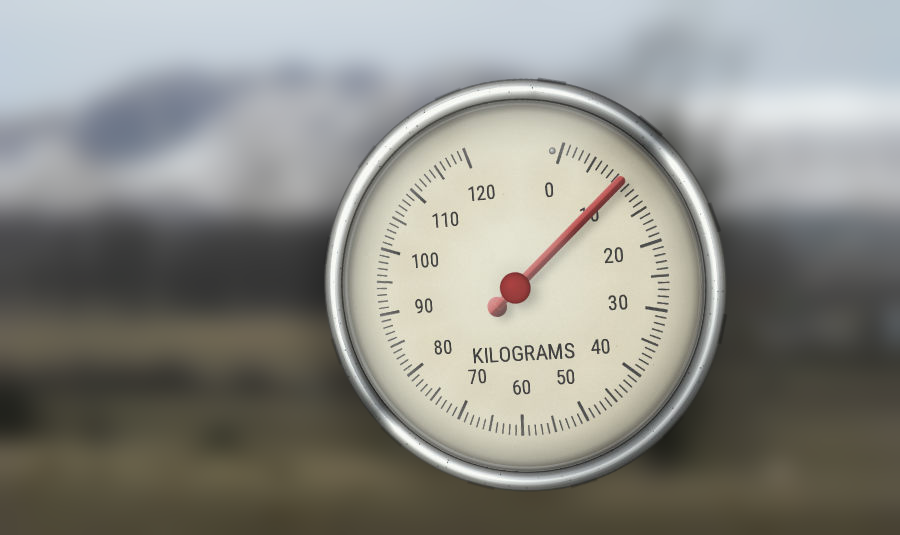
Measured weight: 10 (kg)
